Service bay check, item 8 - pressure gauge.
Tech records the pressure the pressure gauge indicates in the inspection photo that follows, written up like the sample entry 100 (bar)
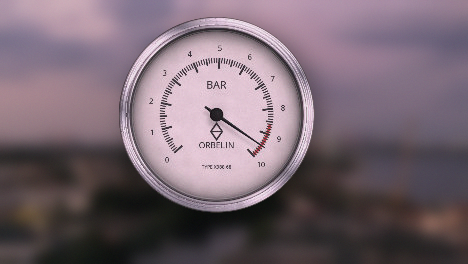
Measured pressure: 9.5 (bar)
